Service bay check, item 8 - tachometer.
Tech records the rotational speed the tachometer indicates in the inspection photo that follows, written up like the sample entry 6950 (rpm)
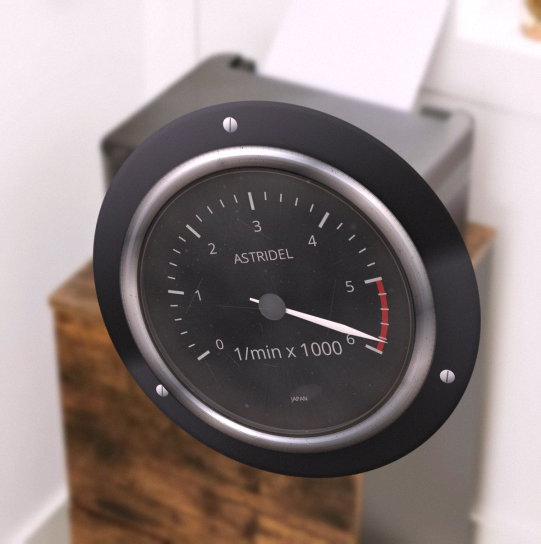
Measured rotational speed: 5800 (rpm)
